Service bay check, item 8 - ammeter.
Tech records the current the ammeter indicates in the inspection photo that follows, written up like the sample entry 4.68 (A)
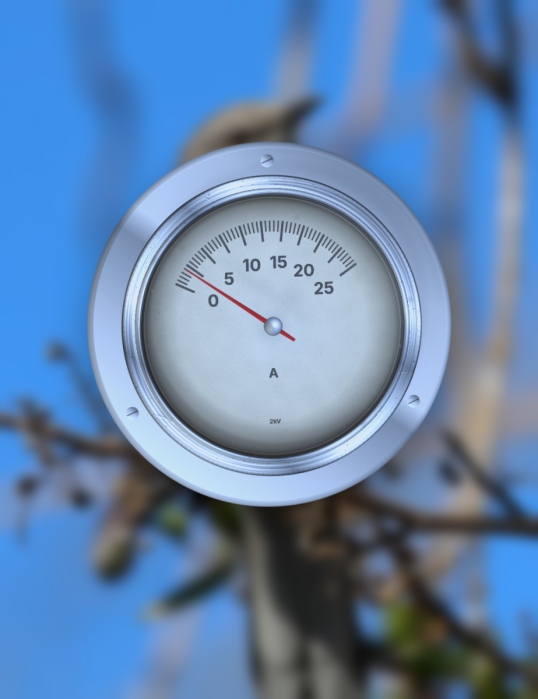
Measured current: 2 (A)
